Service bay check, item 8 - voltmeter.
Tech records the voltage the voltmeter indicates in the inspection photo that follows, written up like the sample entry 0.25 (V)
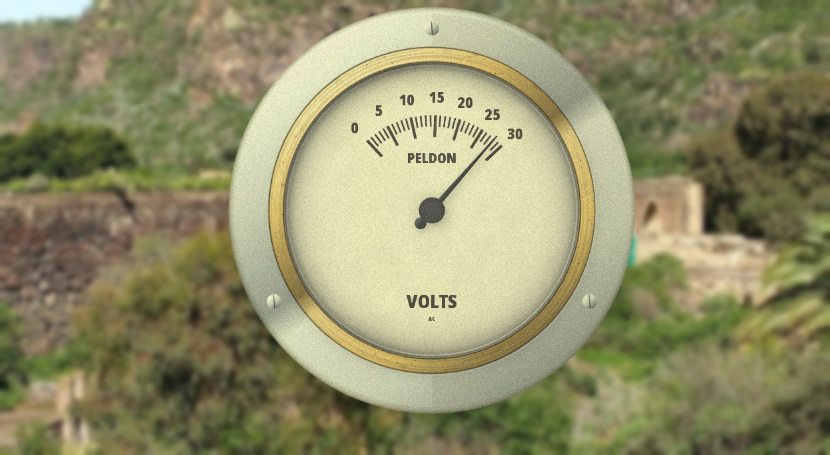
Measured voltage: 28 (V)
